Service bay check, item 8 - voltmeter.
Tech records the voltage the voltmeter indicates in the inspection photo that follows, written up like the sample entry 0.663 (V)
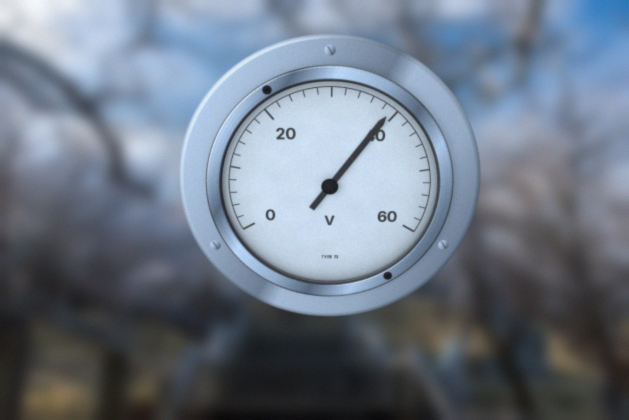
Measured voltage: 39 (V)
